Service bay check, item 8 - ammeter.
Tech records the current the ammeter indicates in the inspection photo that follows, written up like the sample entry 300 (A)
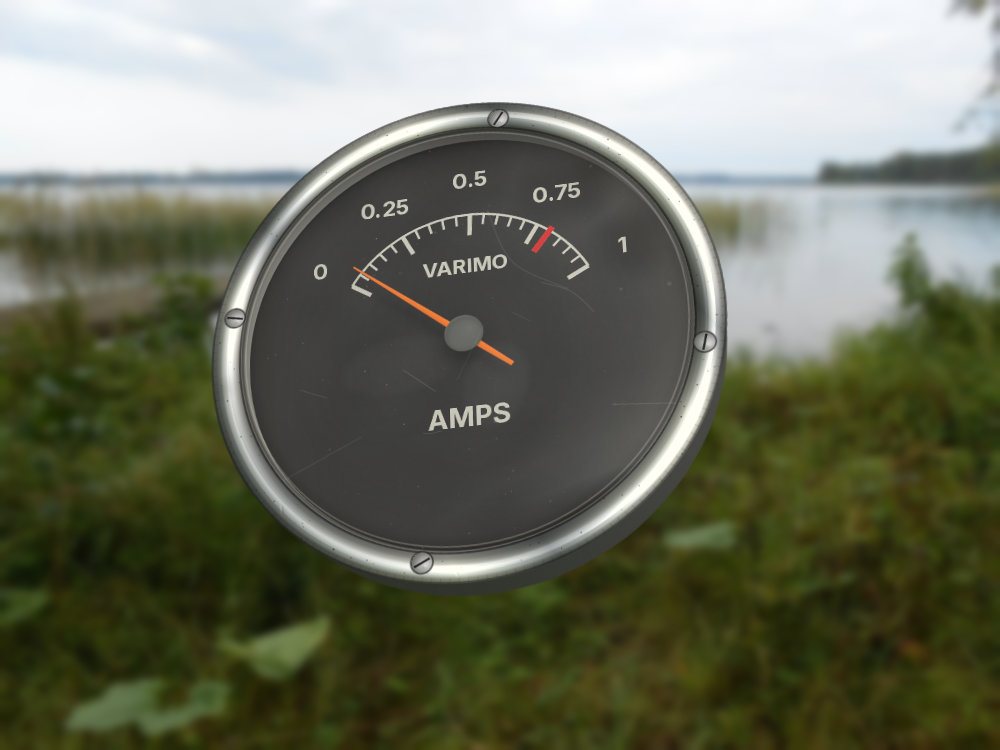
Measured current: 0.05 (A)
